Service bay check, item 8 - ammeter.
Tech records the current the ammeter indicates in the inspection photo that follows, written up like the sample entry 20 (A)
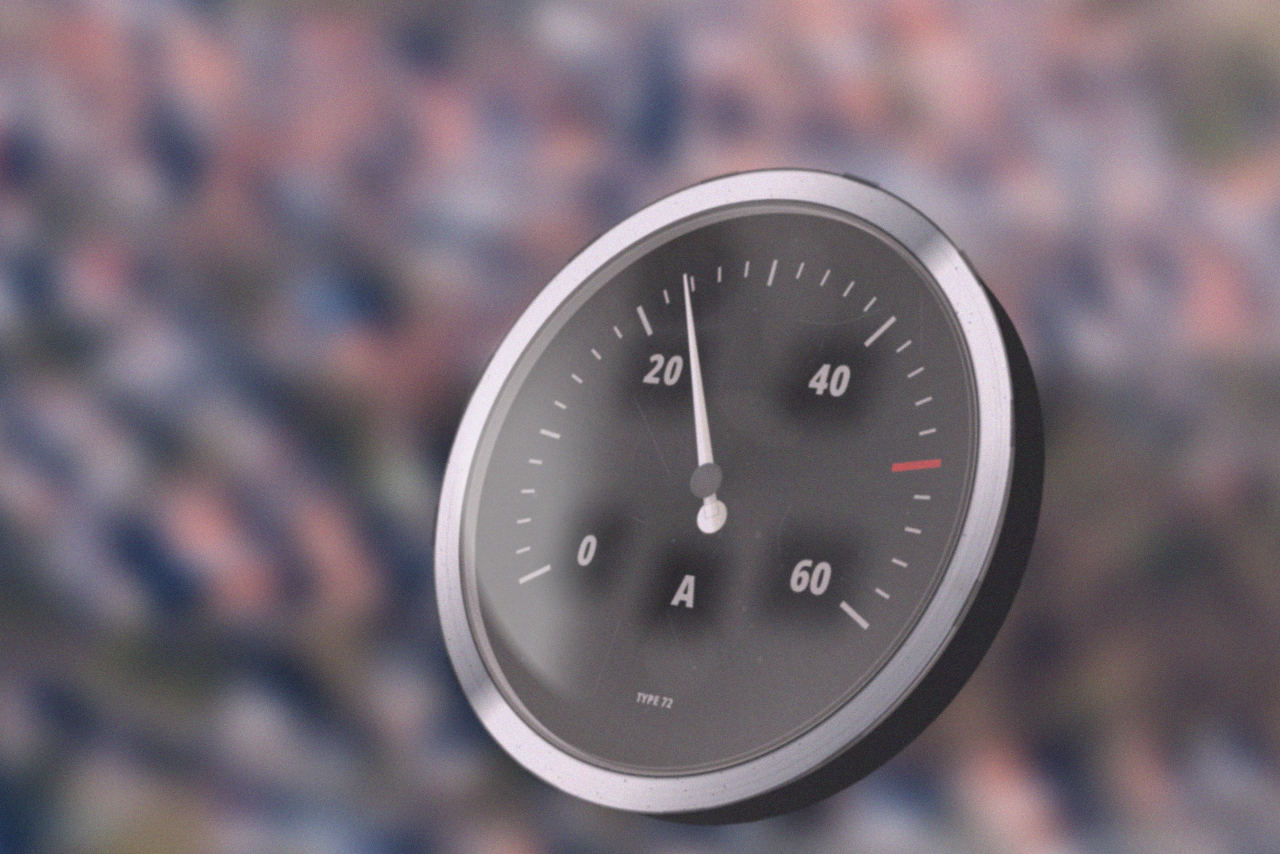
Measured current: 24 (A)
